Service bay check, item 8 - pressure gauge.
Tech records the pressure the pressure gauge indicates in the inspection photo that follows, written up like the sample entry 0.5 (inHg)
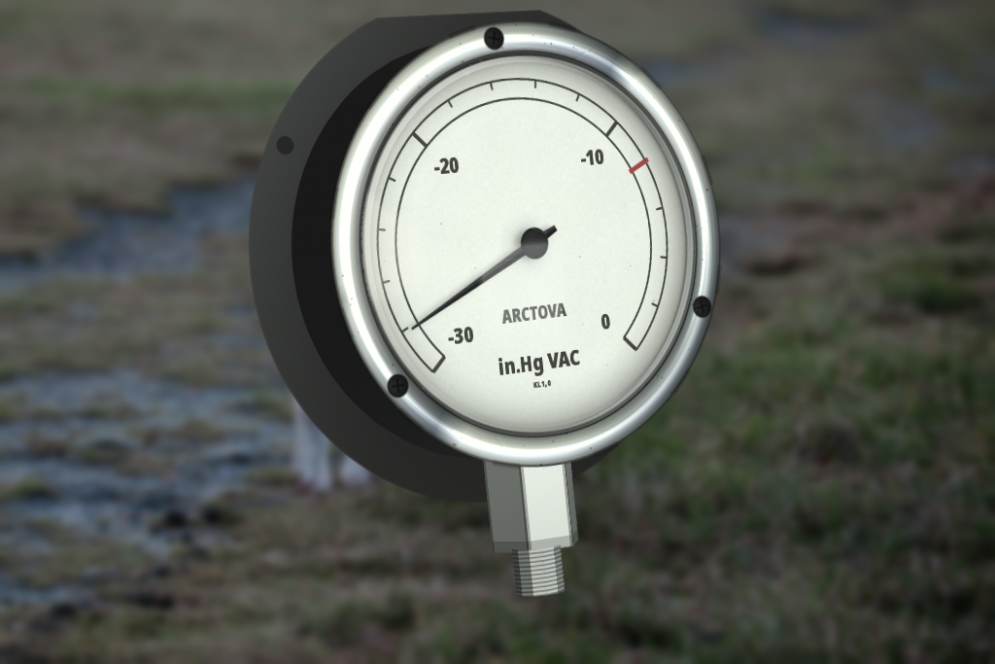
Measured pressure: -28 (inHg)
